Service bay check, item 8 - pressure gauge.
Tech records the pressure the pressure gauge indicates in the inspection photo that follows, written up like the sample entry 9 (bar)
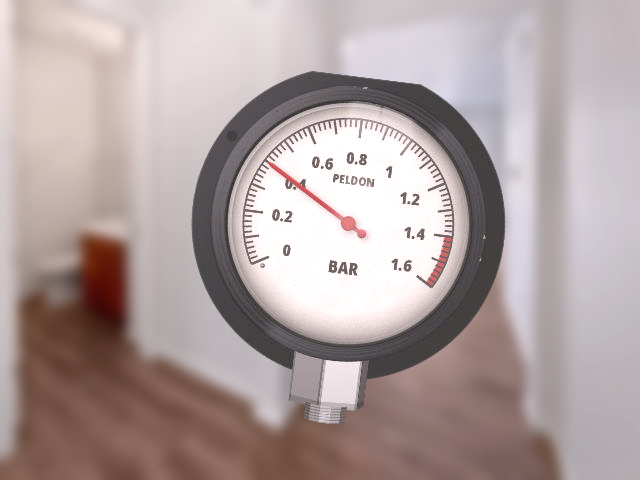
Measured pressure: 0.4 (bar)
